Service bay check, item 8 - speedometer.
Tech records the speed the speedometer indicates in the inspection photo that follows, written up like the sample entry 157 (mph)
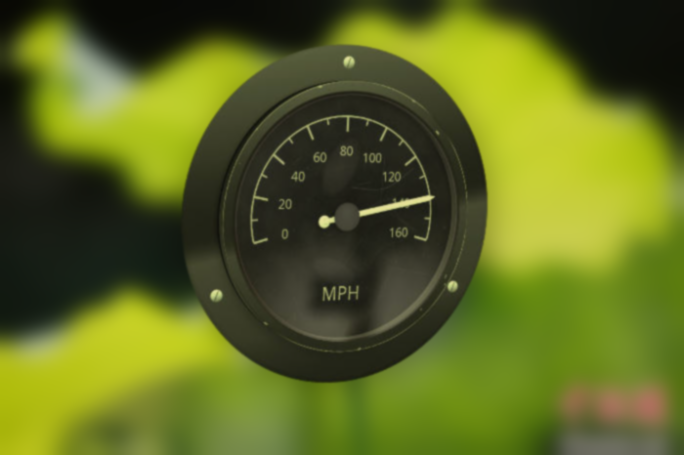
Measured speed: 140 (mph)
